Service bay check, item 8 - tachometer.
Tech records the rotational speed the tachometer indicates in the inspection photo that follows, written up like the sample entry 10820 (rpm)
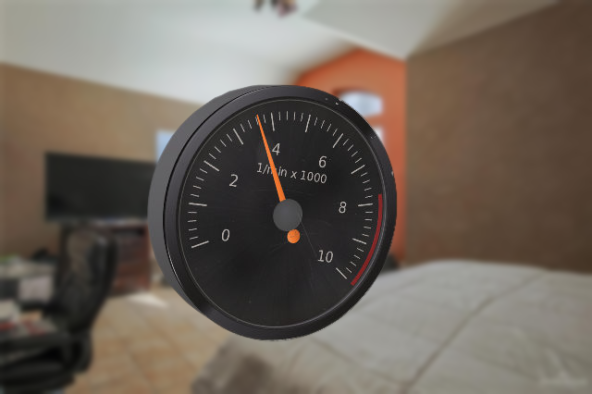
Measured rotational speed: 3600 (rpm)
